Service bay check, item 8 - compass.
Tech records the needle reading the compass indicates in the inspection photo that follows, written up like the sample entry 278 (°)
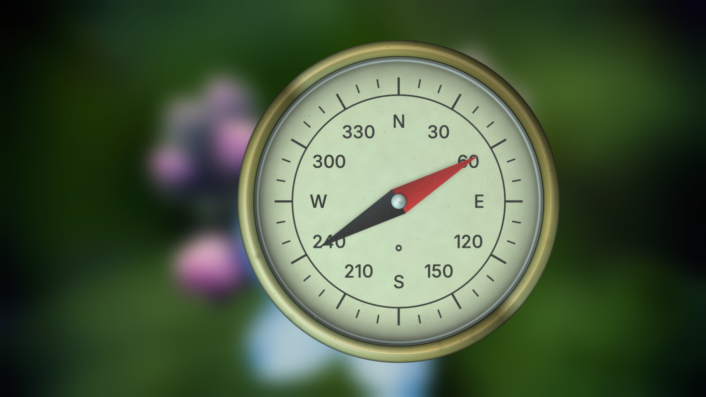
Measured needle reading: 60 (°)
